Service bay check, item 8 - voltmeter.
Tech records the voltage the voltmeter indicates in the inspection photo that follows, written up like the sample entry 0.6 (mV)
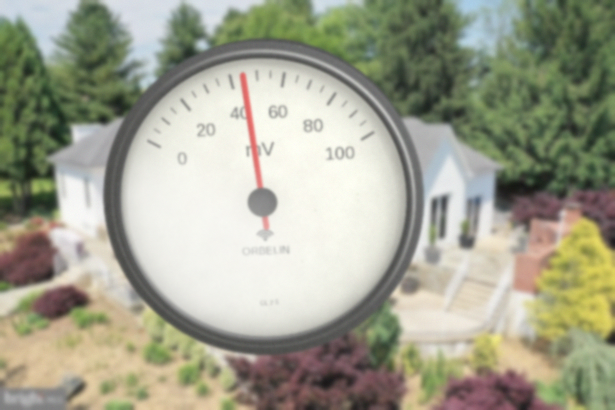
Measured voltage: 45 (mV)
